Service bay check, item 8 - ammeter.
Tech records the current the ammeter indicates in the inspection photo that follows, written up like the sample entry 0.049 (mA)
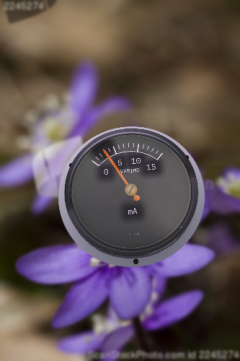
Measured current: 3 (mA)
